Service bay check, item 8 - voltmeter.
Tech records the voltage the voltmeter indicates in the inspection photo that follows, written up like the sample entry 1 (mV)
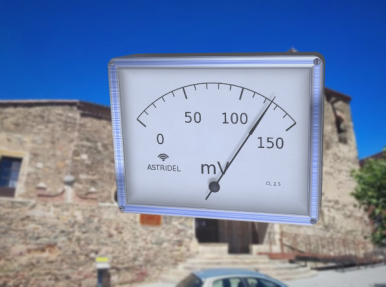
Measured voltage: 125 (mV)
